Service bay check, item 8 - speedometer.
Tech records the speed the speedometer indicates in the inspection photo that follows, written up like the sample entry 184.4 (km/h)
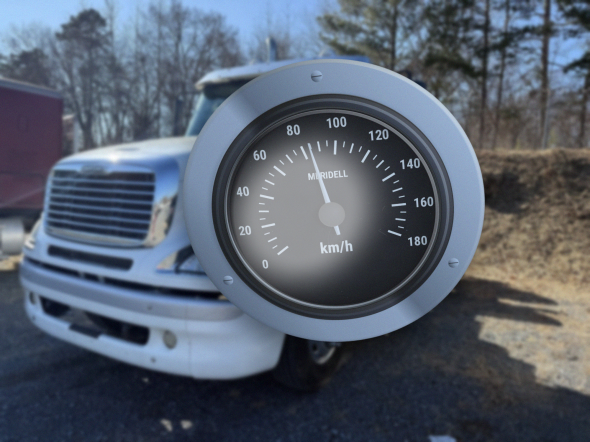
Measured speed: 85 (km/h)
